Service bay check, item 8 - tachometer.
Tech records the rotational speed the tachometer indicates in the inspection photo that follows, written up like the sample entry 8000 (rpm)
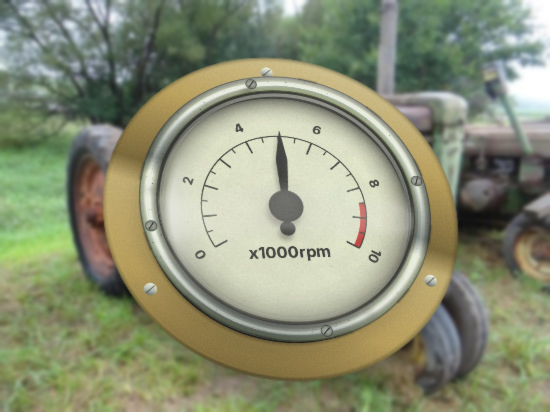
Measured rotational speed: 5000 (rpm)
